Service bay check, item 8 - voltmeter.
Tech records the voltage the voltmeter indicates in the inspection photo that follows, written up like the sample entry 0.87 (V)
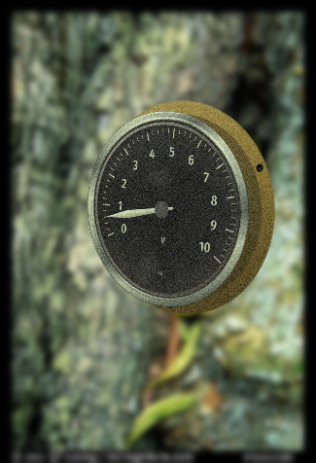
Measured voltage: 0.6 (V)
